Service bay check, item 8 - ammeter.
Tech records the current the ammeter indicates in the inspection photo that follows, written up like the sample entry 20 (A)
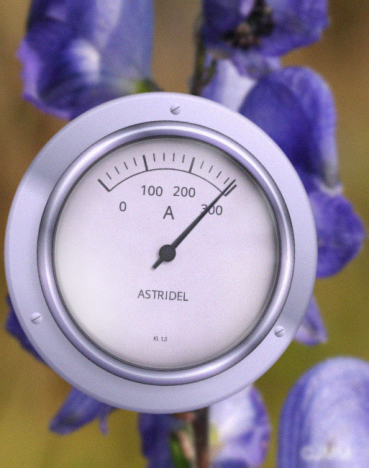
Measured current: 290 (A)
